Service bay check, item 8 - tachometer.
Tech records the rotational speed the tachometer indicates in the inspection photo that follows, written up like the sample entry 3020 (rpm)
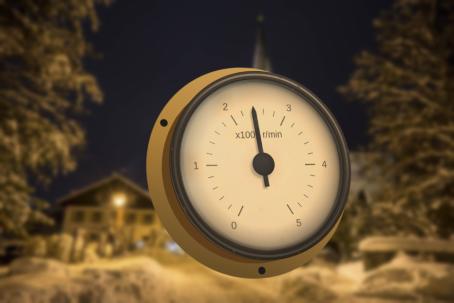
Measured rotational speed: 2400 (rpm)
